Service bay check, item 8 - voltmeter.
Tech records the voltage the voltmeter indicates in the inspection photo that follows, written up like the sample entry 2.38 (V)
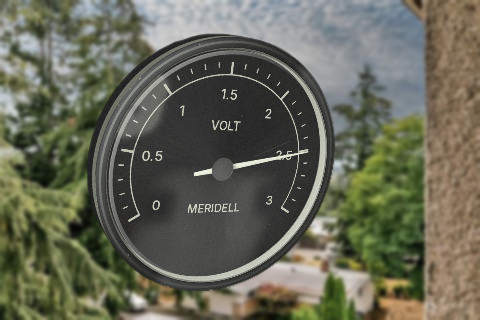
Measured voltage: 2.5 (V)
